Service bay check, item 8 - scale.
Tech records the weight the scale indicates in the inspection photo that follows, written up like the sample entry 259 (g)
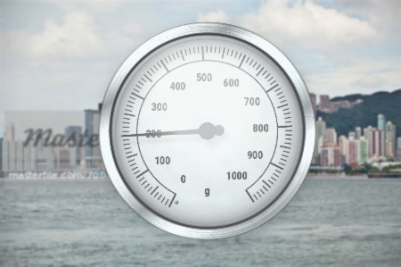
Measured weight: 200 (g)
